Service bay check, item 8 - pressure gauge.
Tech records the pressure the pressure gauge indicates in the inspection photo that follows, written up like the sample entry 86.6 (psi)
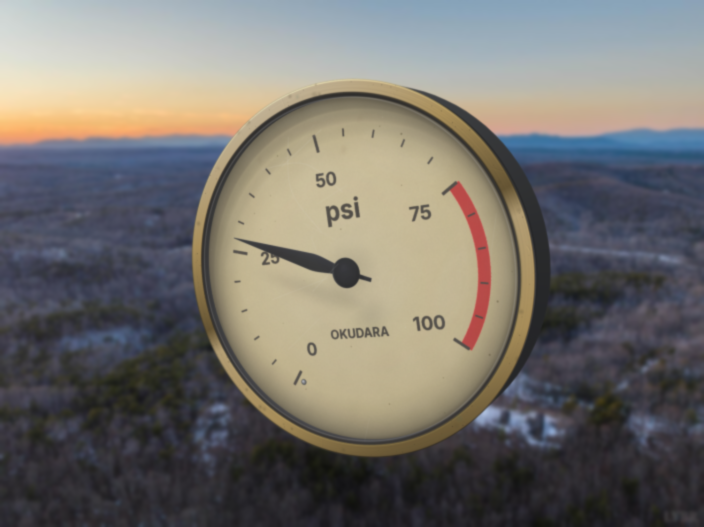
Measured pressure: 27.5 (psi)
